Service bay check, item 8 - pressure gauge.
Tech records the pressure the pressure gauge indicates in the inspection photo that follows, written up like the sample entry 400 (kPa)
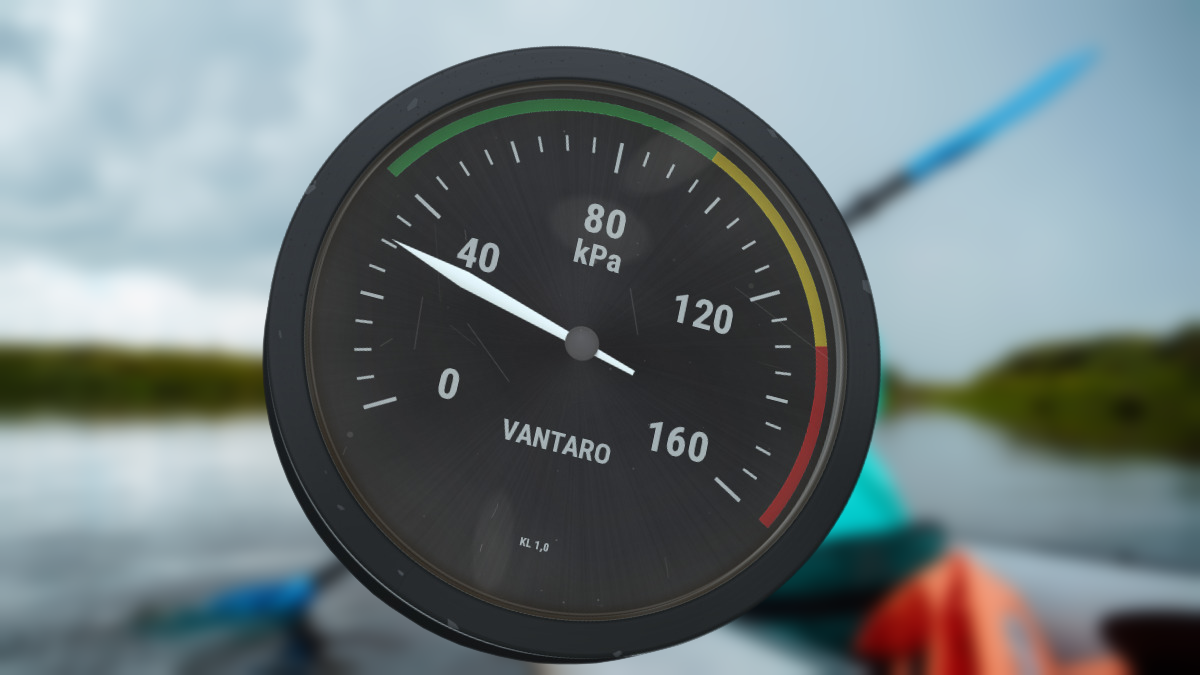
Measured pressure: 30 (kPa)
